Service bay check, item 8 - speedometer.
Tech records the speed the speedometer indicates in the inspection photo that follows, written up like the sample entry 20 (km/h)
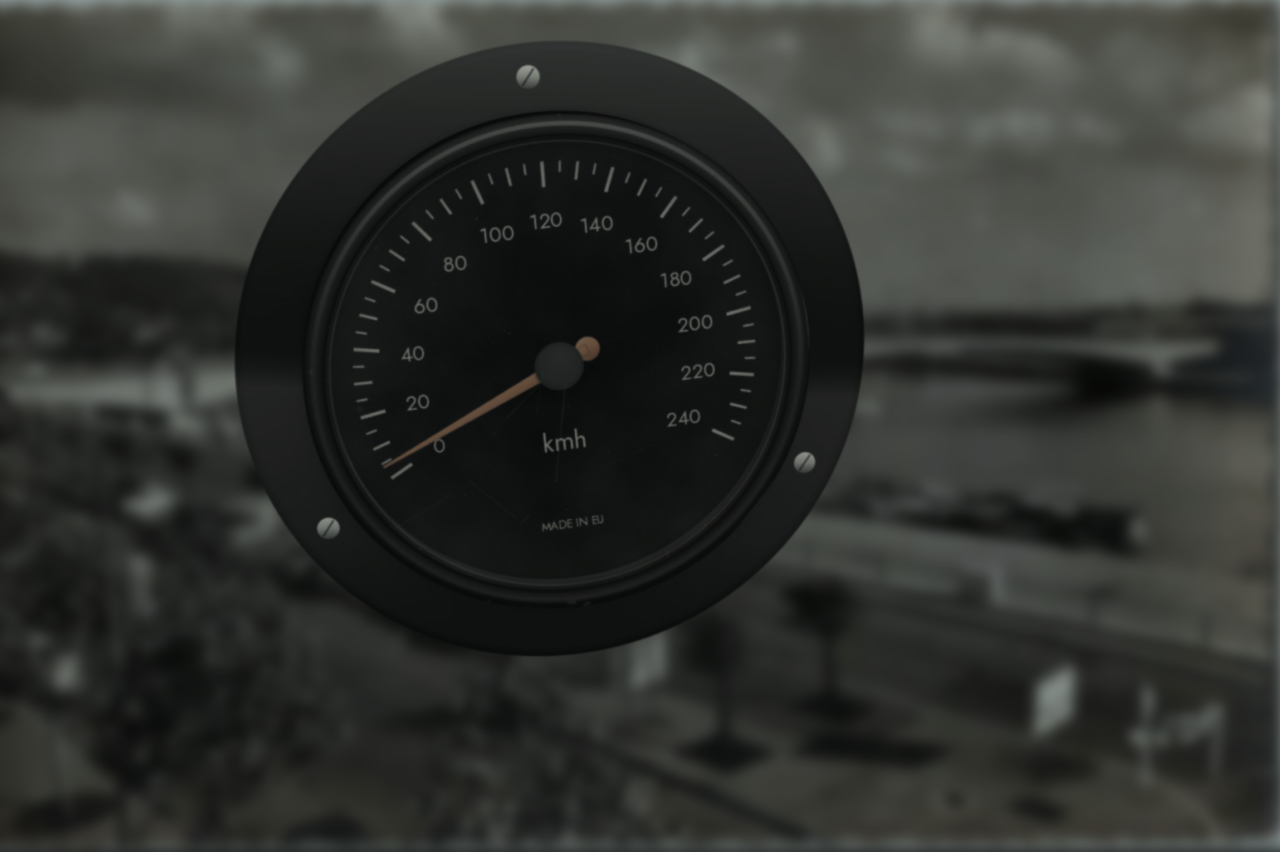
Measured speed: 5 (km/h)
